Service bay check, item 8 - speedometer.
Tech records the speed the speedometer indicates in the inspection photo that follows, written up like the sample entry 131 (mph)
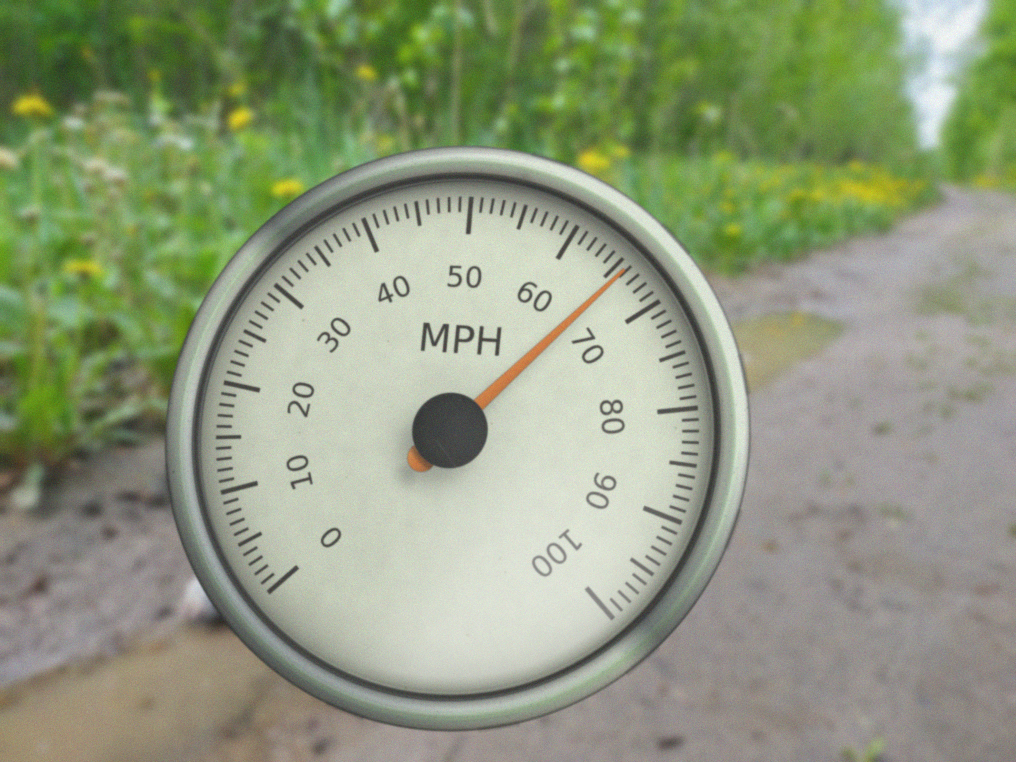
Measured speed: 66 (mph)
